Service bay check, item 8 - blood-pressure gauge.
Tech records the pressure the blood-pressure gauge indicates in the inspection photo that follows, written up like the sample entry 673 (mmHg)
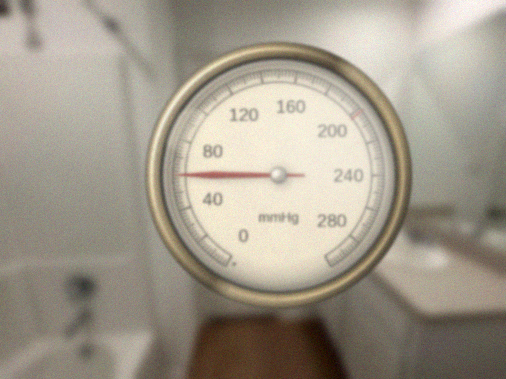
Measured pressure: 60 (mmHg)
